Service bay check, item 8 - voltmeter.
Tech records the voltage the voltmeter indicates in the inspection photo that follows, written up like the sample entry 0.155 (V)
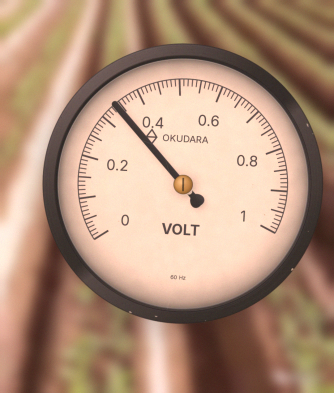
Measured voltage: 0.34 (V)
